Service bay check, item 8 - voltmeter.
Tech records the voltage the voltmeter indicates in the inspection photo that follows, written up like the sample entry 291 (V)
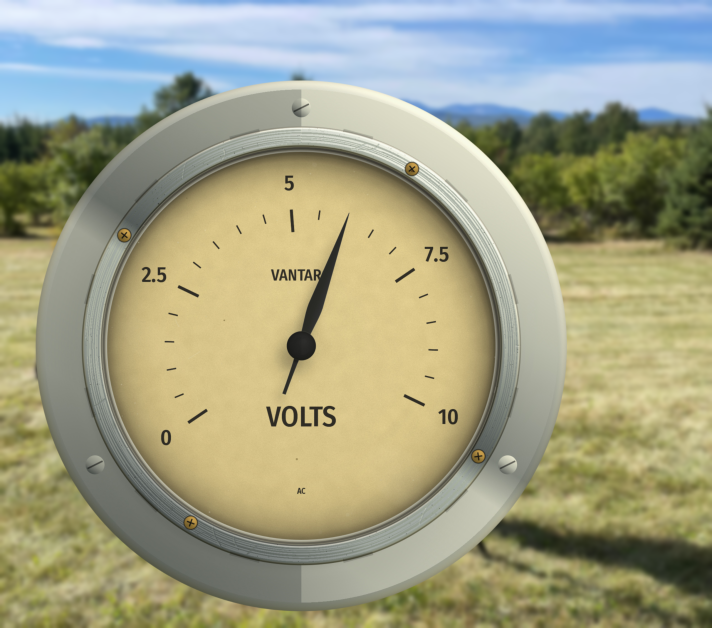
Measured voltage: 6 (V)
